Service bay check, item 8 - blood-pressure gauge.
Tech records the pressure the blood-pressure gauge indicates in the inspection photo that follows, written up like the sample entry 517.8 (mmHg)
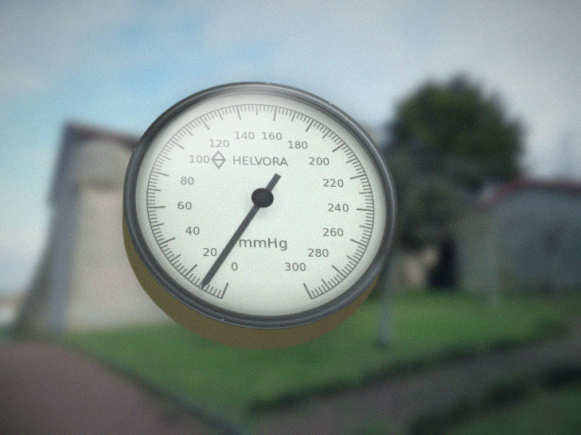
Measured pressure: 10 (mmHg)
